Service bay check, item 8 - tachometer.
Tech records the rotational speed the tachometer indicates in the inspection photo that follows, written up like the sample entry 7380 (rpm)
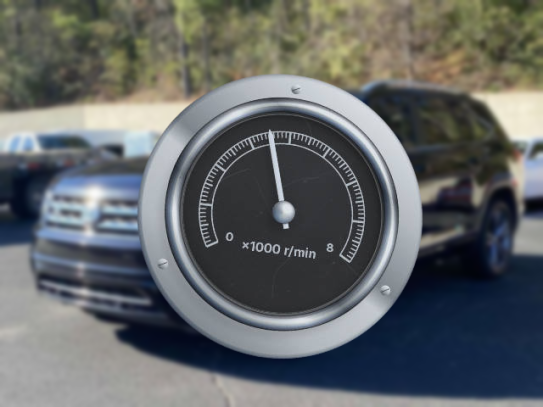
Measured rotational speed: 3500 (rpm)
